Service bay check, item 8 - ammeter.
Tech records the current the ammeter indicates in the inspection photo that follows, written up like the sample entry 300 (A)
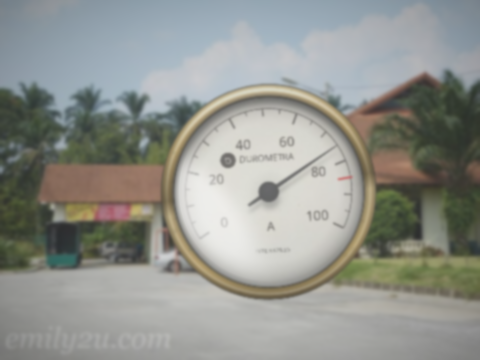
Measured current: 75 (A)
